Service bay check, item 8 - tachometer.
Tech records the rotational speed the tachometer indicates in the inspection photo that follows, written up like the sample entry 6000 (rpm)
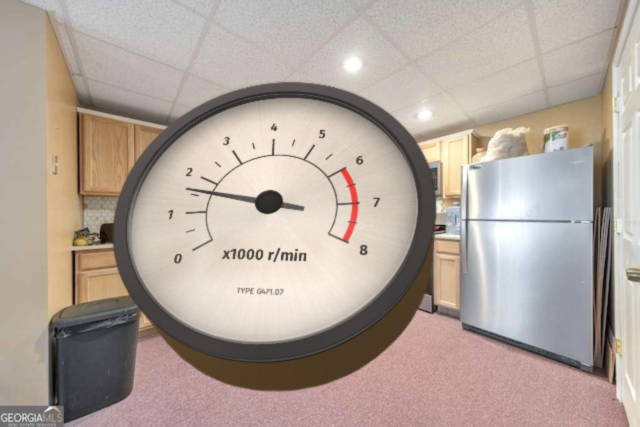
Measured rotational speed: 1500 (rpm)
